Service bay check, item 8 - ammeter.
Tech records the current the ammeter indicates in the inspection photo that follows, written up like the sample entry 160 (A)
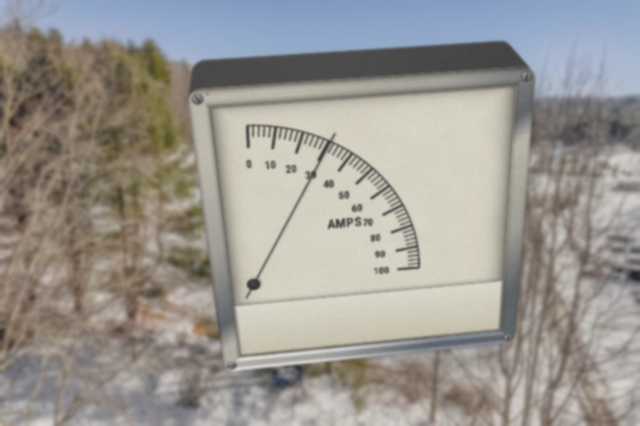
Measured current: 30 (A)
